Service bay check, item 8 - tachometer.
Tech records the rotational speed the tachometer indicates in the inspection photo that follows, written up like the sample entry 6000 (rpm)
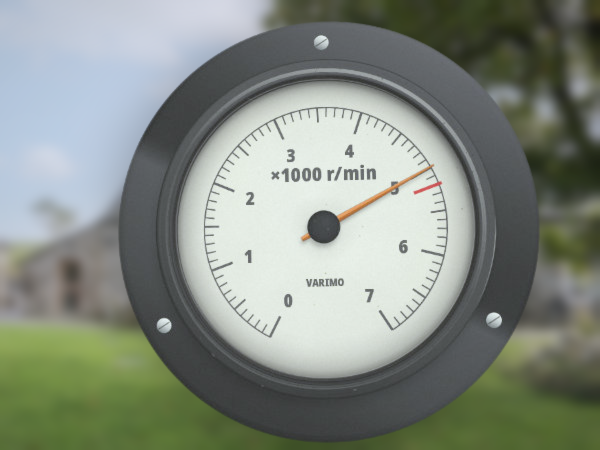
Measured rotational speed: 5000 (rpm)
